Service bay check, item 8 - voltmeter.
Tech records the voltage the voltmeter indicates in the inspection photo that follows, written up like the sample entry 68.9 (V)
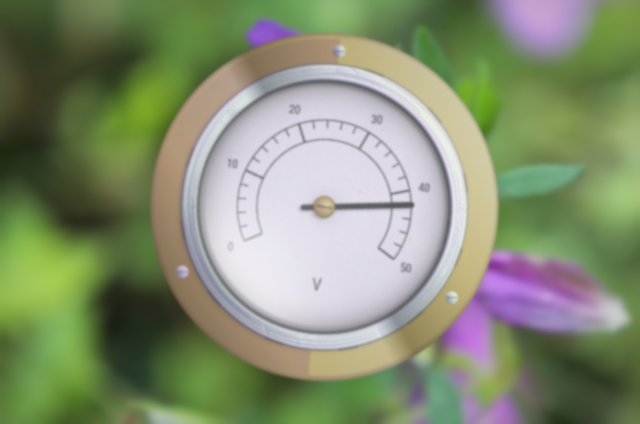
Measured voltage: 42 (V)
